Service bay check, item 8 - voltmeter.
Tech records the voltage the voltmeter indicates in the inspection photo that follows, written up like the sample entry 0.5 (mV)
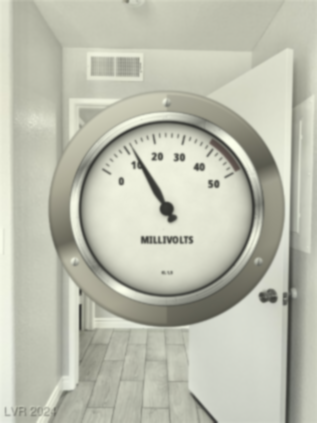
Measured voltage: 12 (mV)
